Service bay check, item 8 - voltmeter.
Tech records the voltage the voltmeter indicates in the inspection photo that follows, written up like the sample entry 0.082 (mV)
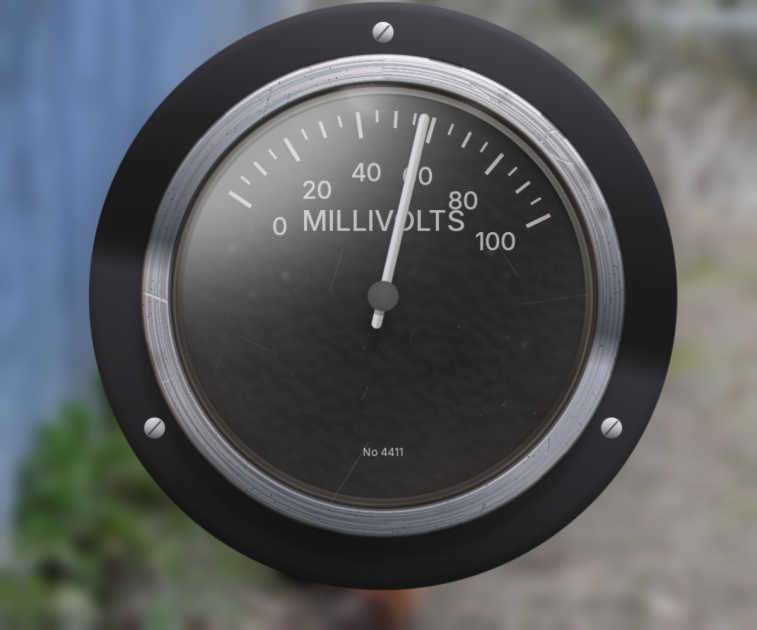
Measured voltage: 57.5 (mV)
